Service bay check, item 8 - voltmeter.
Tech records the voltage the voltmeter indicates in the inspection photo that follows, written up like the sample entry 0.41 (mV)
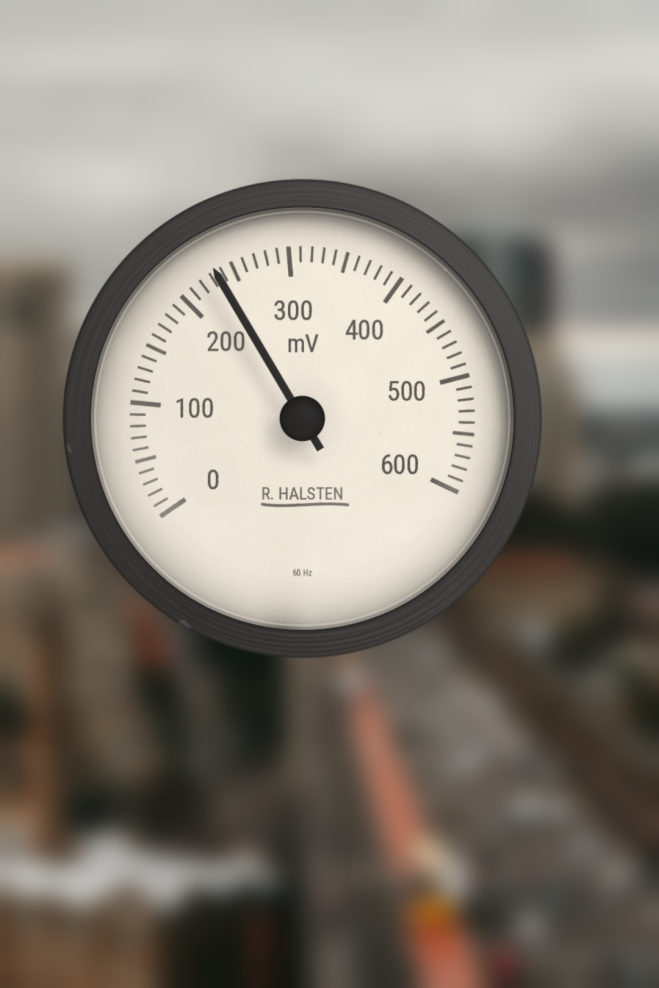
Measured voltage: 235 (mV)
